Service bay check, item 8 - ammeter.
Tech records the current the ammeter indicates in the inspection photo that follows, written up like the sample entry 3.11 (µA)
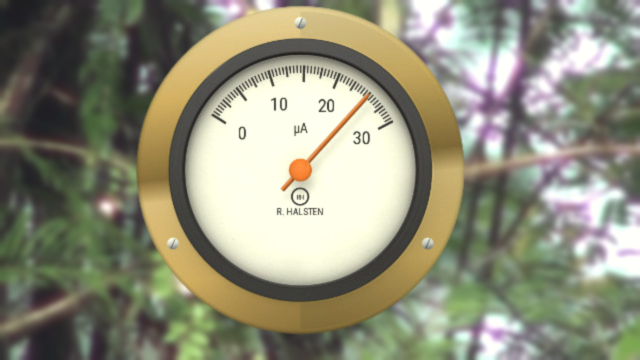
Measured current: 25 (µA)
